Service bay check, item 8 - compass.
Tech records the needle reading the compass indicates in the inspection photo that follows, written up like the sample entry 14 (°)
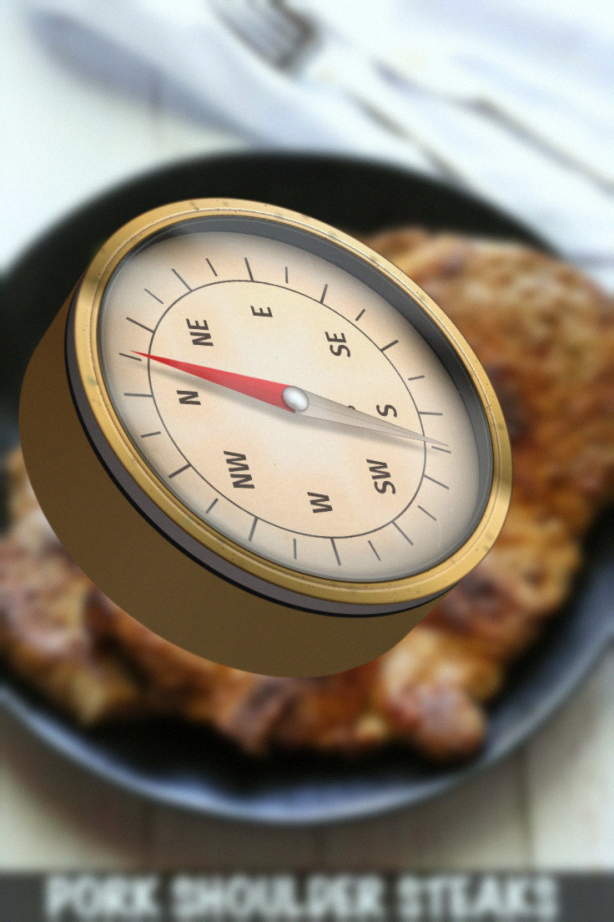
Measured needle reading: 15 (°)
